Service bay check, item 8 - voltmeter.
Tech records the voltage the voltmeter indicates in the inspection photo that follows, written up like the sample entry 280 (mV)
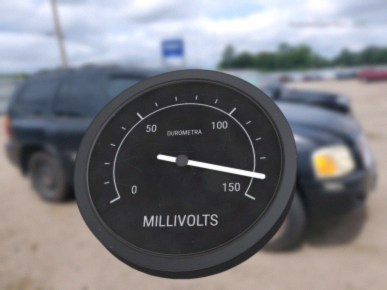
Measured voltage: 140 (mV)
